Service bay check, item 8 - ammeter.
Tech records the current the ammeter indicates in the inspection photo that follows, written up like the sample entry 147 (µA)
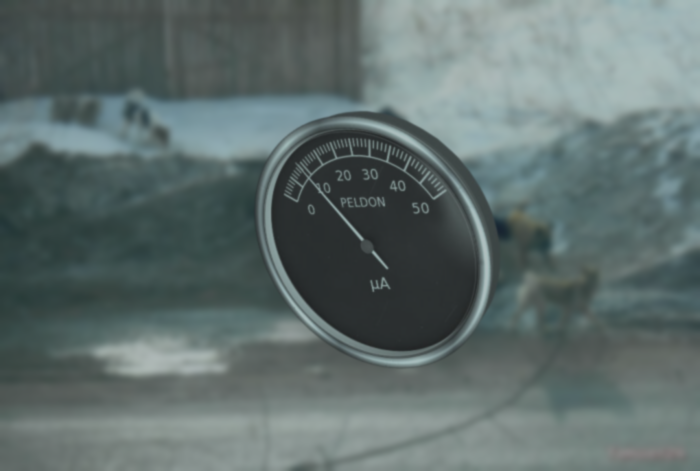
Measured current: 10 (µA)
